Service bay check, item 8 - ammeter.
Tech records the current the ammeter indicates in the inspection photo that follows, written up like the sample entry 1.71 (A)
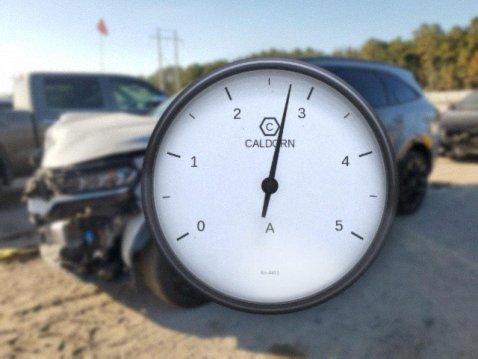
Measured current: 2.75 (A)
